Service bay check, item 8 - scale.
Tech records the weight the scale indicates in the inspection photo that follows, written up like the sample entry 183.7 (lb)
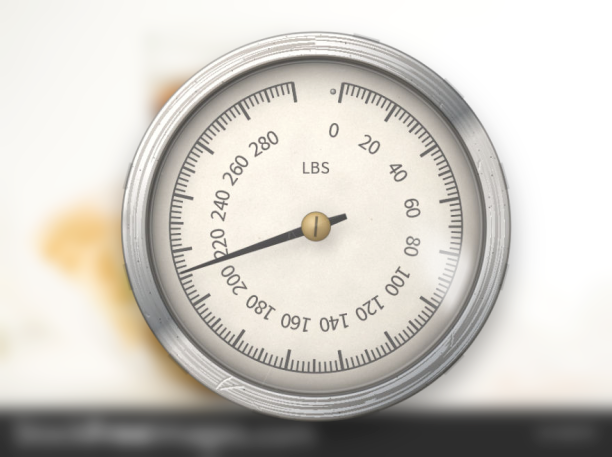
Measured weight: 212 (lb)
